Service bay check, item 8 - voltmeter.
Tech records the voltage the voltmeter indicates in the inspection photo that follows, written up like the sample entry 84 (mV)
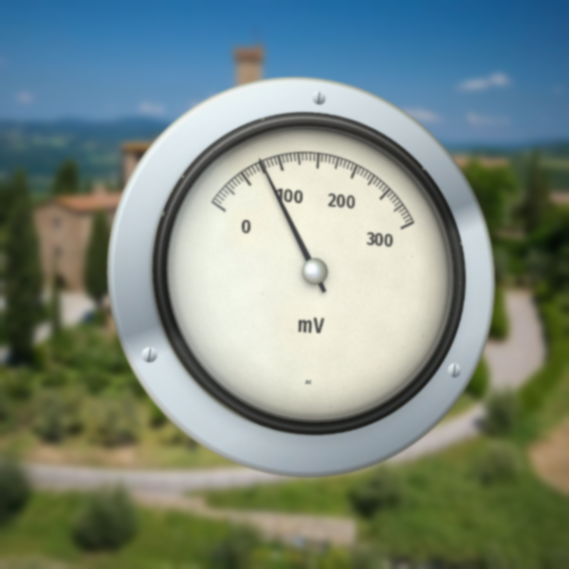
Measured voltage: 75 (mV)
